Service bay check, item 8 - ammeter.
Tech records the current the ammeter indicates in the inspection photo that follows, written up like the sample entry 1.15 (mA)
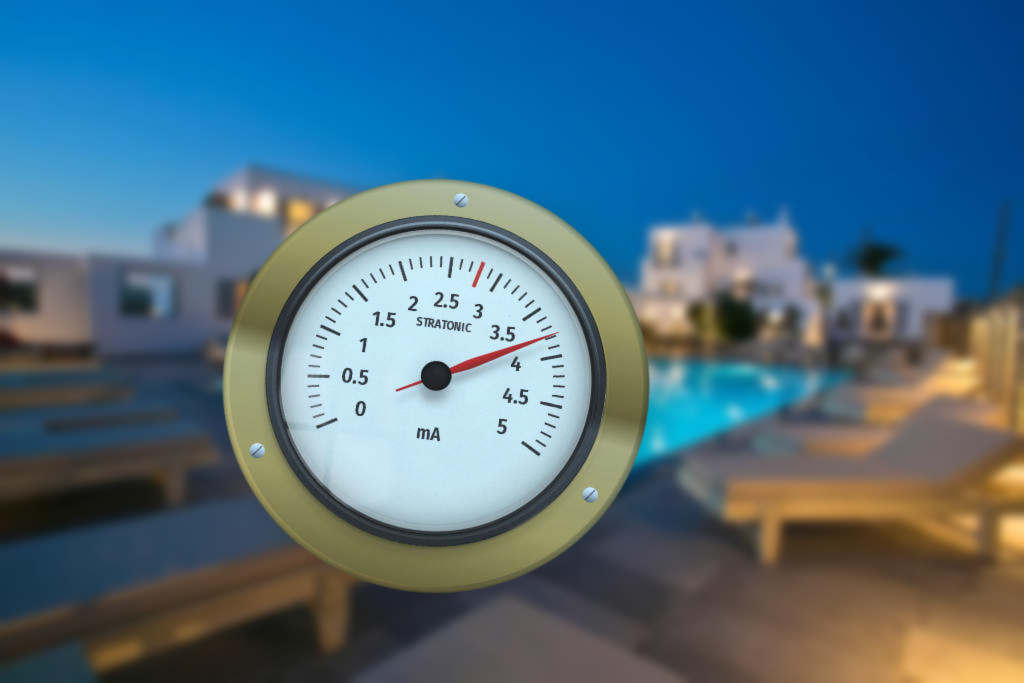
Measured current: 3.8 (mA)
